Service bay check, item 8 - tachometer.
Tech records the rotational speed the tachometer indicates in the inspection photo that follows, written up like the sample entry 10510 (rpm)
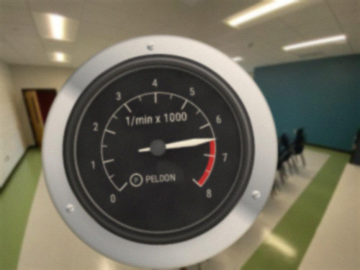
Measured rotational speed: 6500 (rpm)
